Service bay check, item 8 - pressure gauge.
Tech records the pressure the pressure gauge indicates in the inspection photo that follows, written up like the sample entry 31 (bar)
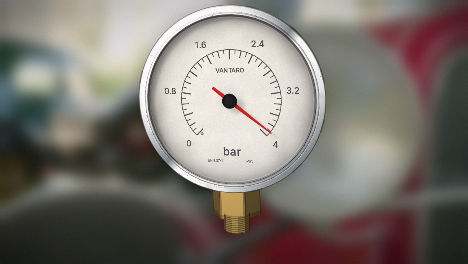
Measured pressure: 3.9 (bar)
